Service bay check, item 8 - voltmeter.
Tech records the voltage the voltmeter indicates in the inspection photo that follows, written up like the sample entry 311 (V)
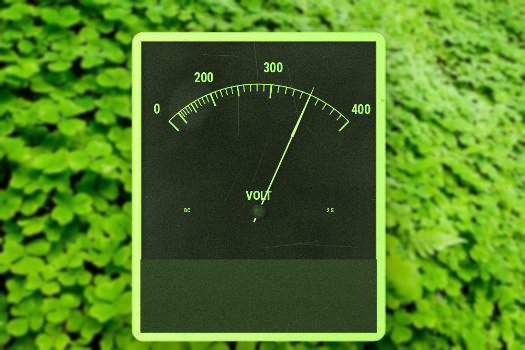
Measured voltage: 350 (V)
